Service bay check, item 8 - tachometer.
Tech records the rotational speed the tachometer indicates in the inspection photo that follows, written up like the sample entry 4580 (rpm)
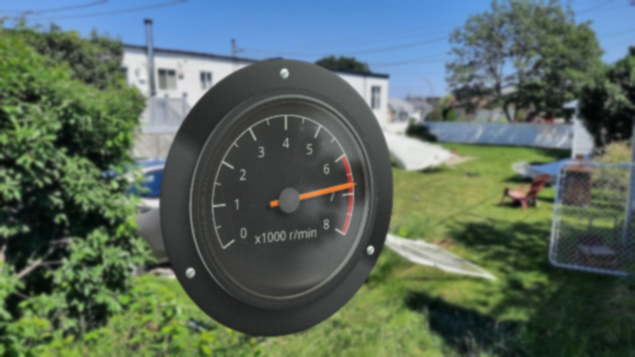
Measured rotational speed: 6750 (rpm)
